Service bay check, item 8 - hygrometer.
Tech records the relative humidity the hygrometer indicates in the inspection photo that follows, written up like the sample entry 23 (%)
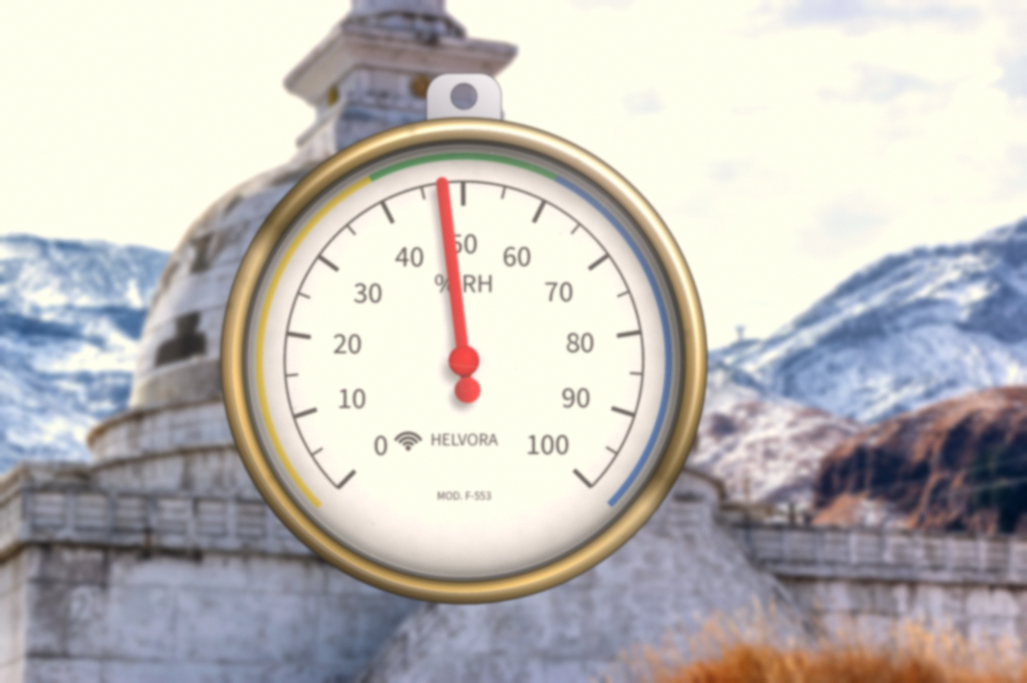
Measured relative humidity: 47.5 (%)
